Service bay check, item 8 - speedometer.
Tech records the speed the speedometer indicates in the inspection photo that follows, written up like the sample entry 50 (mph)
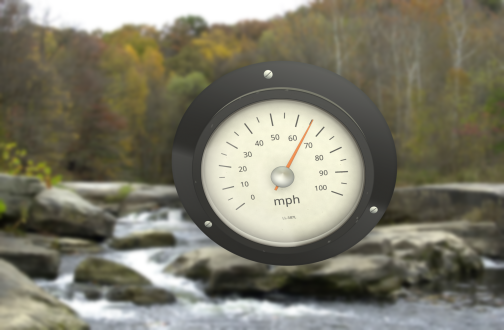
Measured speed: 65 (mph)
